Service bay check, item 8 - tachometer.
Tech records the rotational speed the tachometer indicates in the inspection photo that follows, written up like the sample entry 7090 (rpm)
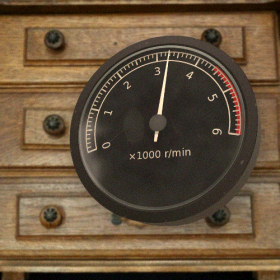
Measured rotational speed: 3300 (rpm)
